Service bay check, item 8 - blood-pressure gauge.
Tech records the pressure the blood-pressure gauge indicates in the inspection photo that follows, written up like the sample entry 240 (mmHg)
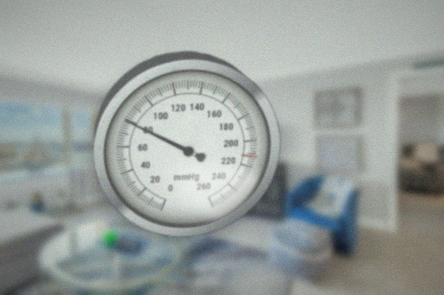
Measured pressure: 80 (mmHg)
